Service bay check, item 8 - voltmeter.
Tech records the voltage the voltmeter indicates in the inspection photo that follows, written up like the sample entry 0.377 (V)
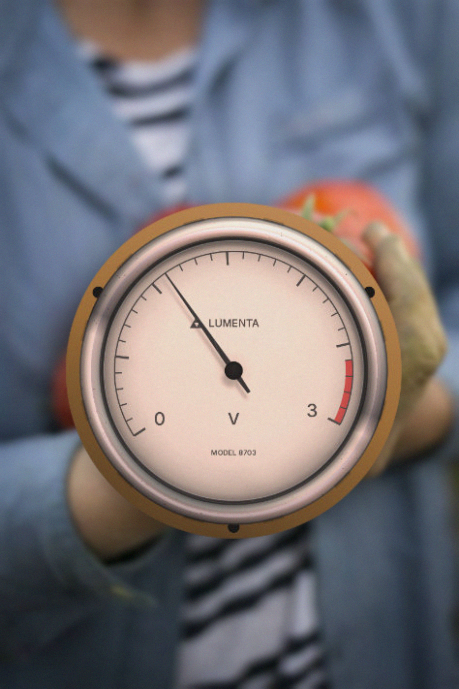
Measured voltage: 1.1 (V)
